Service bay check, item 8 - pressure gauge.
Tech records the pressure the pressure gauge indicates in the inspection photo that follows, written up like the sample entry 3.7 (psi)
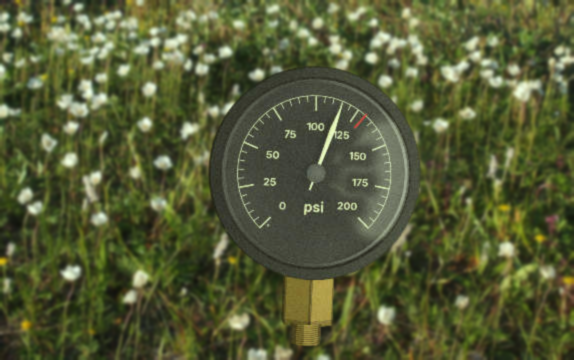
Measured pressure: 115 (psi)
